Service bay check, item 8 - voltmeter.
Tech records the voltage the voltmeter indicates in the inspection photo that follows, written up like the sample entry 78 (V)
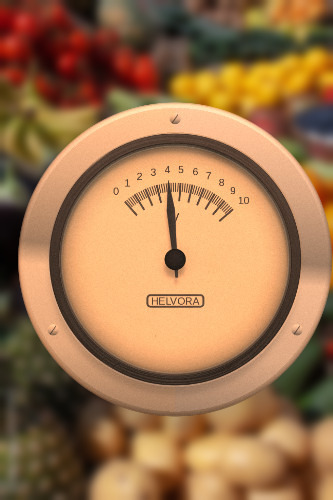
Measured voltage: 4 (V)
